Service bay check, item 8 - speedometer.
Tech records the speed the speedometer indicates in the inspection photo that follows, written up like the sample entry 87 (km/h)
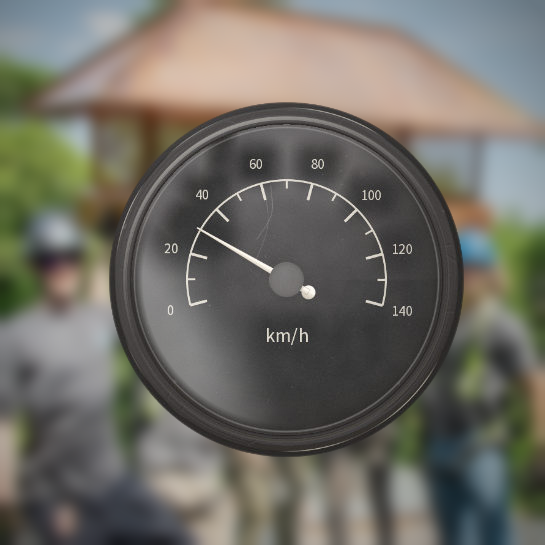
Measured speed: 30 (km/h)
